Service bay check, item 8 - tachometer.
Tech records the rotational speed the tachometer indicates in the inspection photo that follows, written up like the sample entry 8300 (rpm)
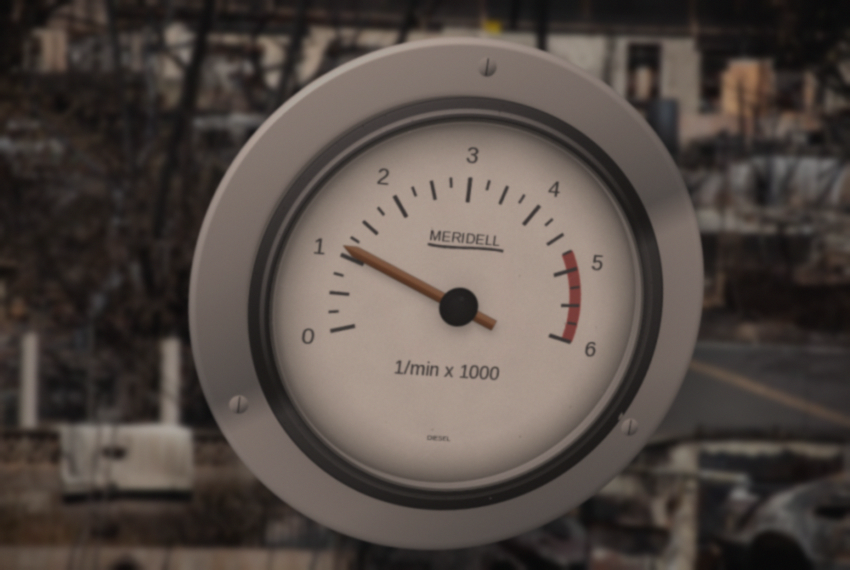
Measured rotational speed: 1125 (rpm)
